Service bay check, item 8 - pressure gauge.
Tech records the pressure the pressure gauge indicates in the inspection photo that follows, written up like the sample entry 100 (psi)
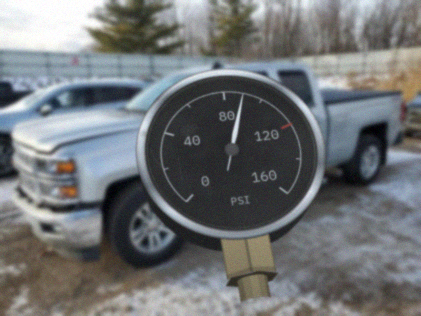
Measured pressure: 90 (psi)
